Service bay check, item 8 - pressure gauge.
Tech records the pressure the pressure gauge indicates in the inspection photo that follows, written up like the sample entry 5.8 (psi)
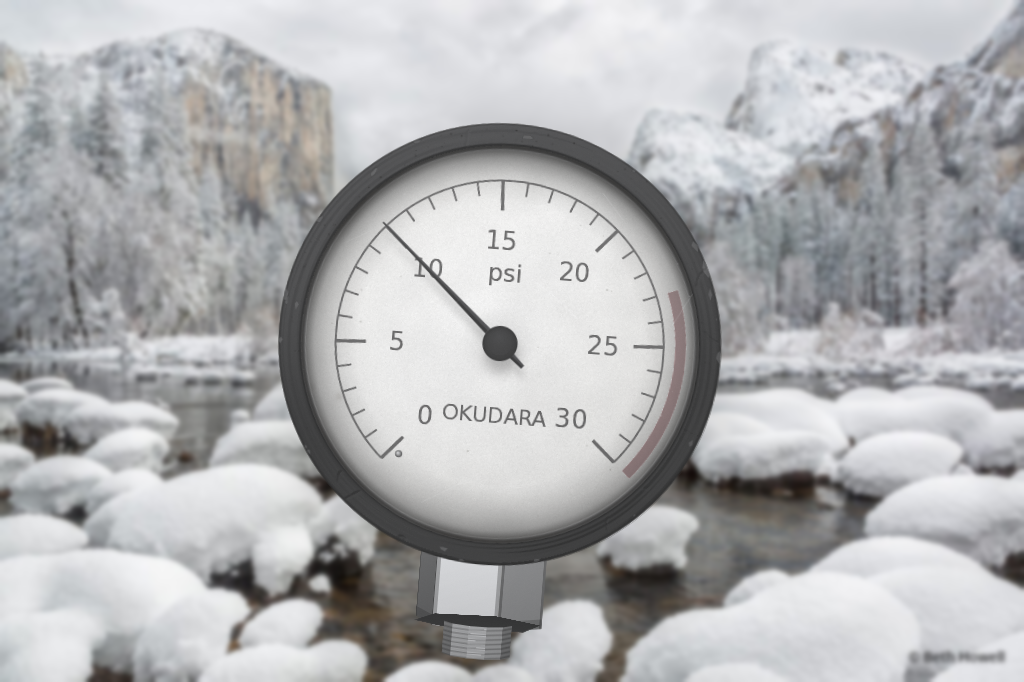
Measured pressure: 10 (psi)
